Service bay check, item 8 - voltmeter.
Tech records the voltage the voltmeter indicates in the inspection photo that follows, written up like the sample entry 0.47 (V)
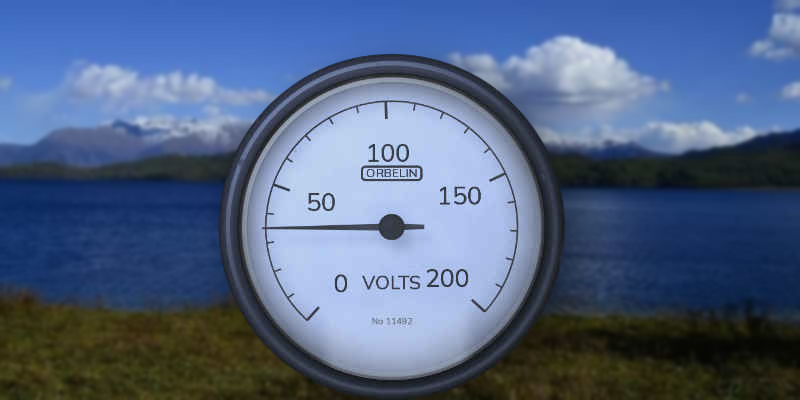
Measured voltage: 35 (V)
